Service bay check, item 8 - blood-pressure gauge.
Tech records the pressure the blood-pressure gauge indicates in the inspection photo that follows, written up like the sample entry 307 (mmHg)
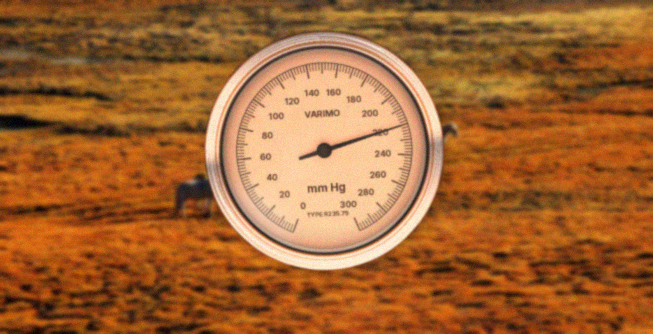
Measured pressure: 220 (mmHg)
